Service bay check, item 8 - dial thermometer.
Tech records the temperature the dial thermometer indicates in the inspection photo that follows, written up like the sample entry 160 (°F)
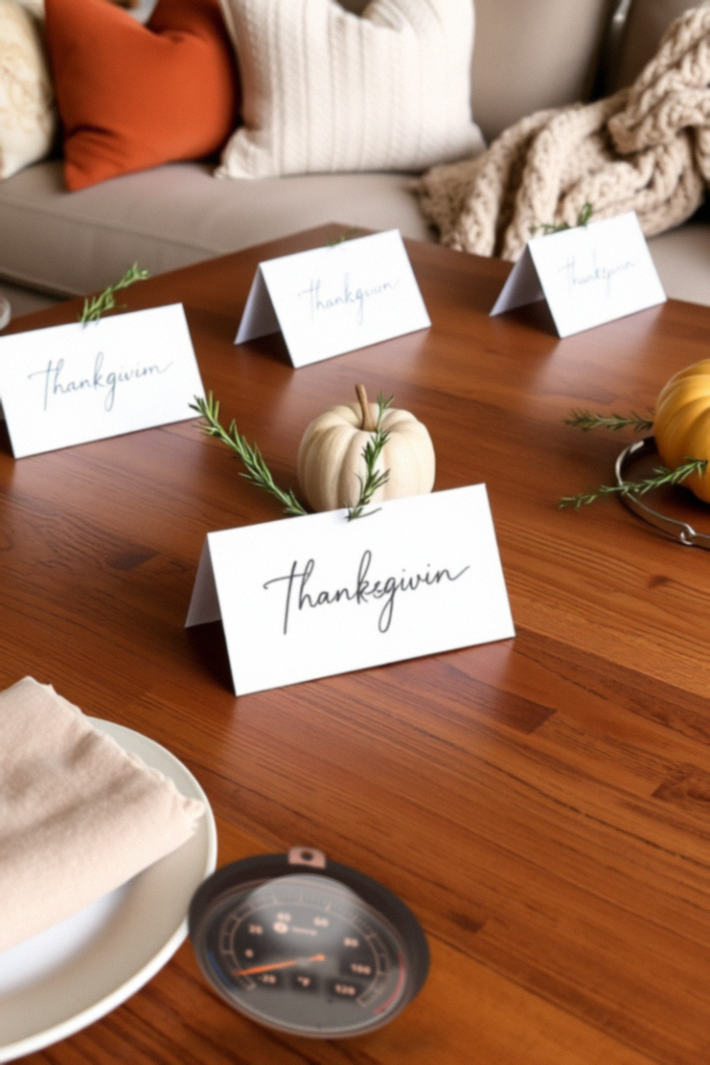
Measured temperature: -10 (°F)
